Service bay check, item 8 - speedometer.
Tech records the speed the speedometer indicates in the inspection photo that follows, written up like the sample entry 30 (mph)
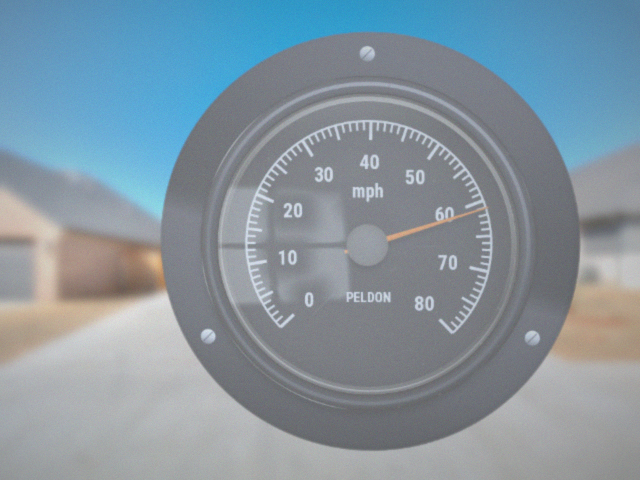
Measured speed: 61 (mph)
